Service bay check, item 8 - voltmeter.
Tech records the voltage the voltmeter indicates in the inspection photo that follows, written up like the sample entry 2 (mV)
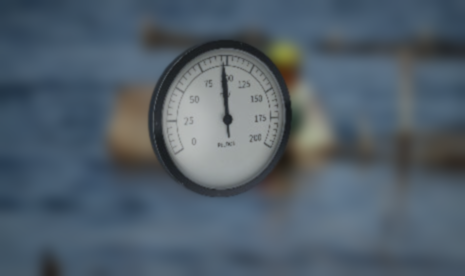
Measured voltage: 95 (mV)
